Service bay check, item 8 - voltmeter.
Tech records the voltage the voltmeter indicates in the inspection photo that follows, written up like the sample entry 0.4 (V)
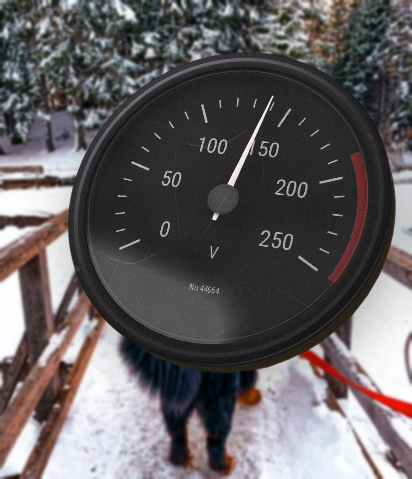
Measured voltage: 140 (V)
